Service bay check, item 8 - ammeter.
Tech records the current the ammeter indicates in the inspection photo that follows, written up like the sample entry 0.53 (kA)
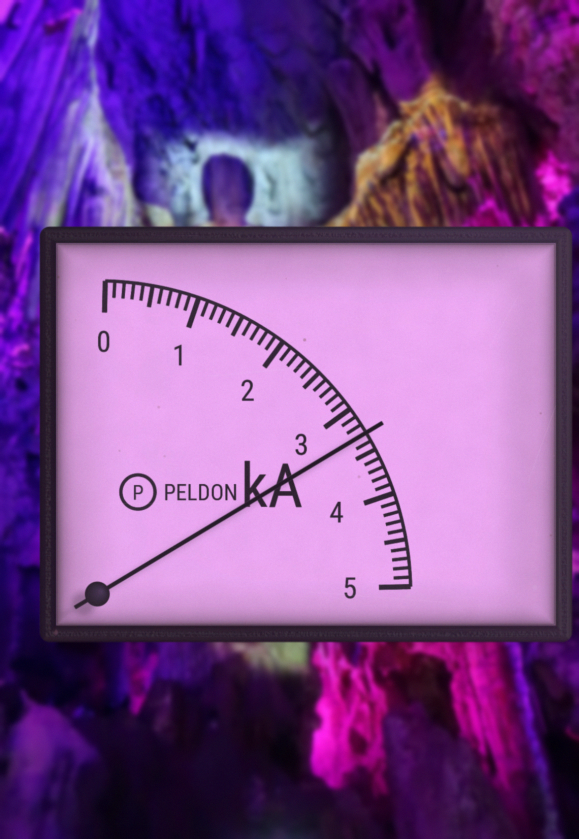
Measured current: 3.3 (kA)
